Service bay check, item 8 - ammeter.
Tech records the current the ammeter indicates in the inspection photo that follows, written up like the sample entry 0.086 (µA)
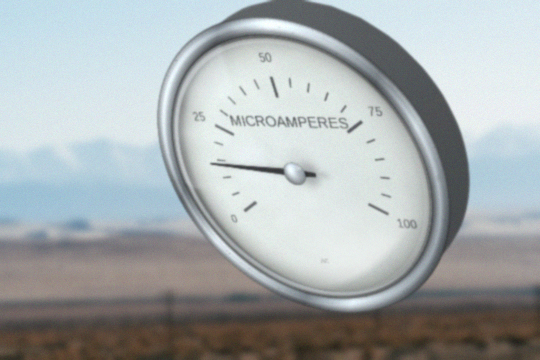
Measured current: 15 (µA)
